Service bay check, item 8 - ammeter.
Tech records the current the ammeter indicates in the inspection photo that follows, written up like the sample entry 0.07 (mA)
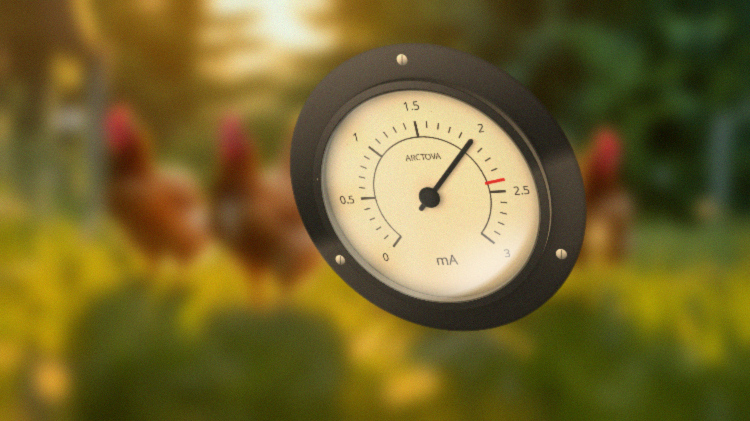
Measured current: 2 (mA)
